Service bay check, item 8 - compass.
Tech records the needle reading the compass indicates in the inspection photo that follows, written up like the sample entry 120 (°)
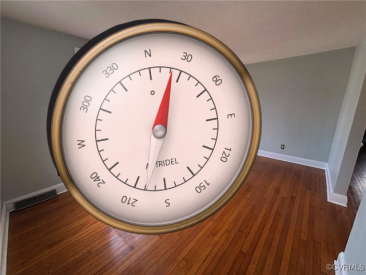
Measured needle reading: 20 (°)
